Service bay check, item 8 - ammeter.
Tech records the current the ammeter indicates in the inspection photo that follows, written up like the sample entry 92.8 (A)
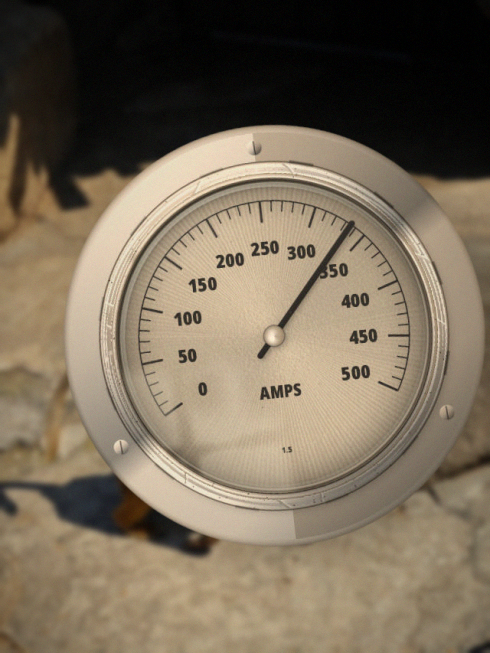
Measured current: 335 (A)
